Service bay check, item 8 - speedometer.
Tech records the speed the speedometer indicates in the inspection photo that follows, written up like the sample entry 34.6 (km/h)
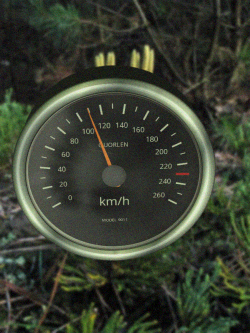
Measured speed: 110 (km/h)
